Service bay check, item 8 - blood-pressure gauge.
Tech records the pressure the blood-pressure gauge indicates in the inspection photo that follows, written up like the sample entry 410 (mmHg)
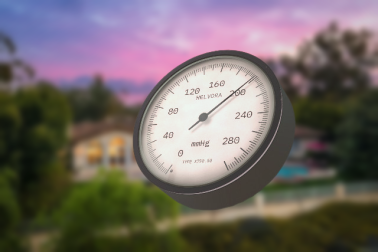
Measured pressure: 200 (mmHg)
